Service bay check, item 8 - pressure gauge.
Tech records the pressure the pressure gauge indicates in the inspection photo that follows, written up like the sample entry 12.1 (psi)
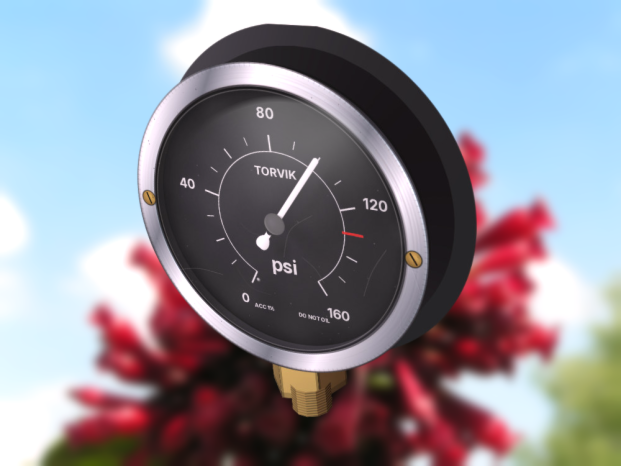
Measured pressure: 100 (psi)
